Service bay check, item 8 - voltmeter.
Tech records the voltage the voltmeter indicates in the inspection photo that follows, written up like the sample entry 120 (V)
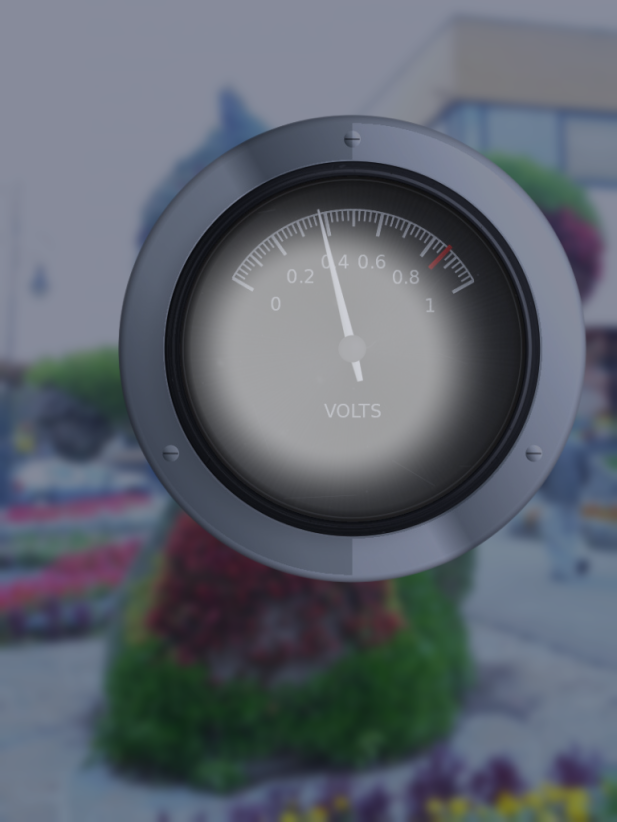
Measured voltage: 0.38 (V)
